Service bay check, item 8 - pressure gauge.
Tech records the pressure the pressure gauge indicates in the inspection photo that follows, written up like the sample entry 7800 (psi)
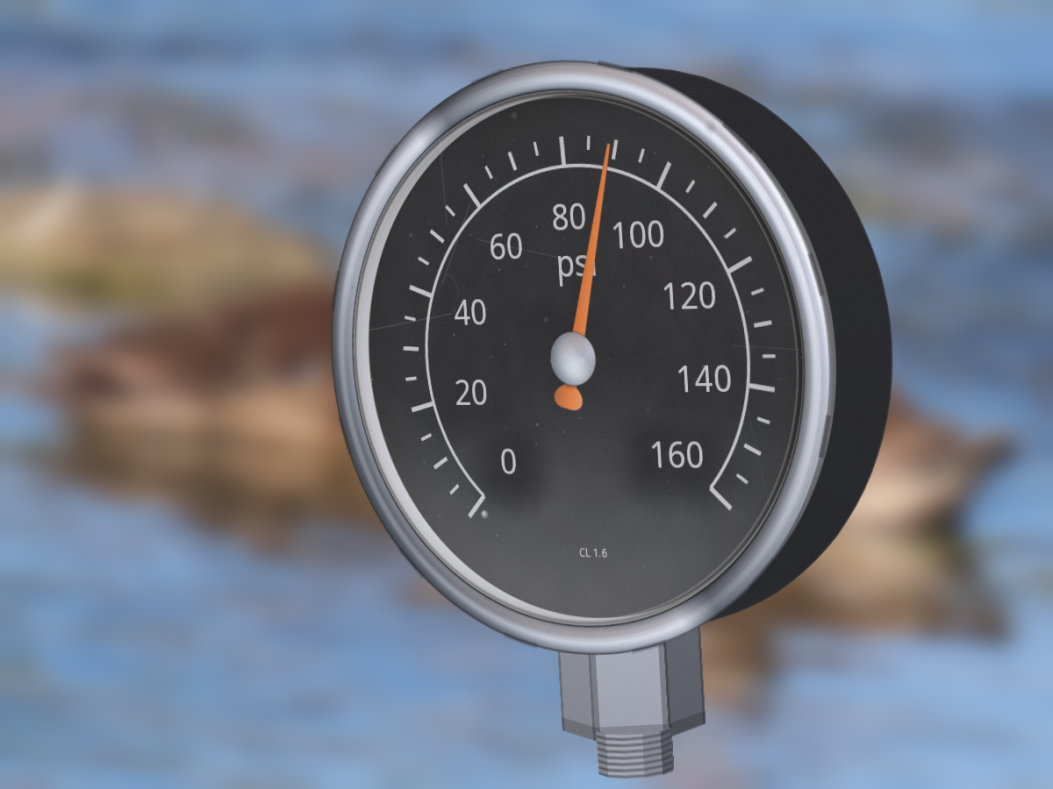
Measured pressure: 90 (psi)
